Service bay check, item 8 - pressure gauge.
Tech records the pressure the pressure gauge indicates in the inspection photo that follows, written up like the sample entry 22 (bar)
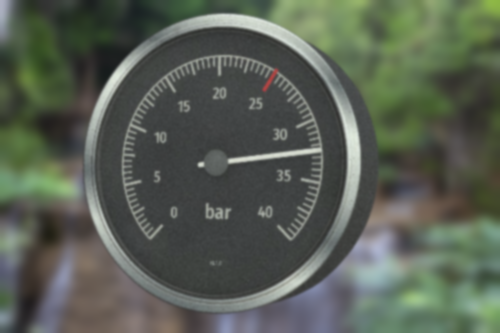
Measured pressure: 32.5 (bar)
